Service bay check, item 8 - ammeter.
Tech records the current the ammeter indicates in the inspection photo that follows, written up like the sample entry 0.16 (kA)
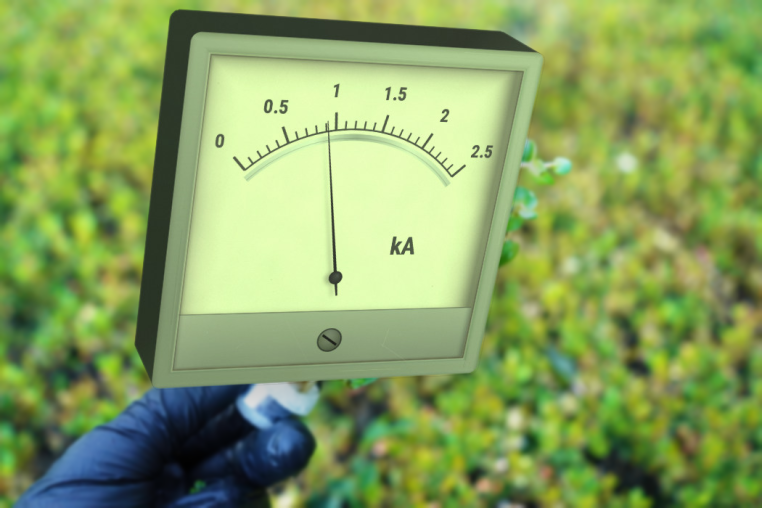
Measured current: 0.9 (kA)
